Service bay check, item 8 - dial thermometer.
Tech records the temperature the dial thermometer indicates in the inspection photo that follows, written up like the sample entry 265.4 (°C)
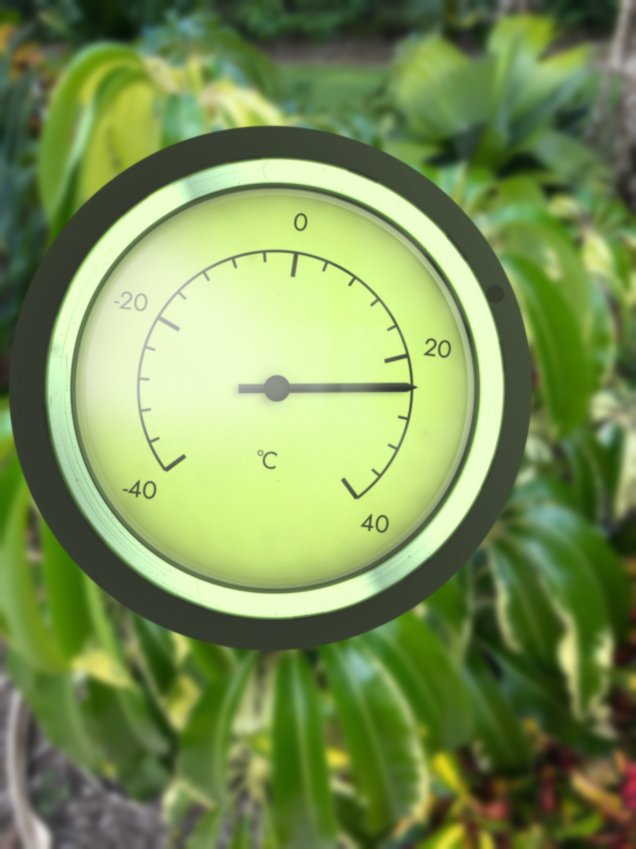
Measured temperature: 24 (°C)
